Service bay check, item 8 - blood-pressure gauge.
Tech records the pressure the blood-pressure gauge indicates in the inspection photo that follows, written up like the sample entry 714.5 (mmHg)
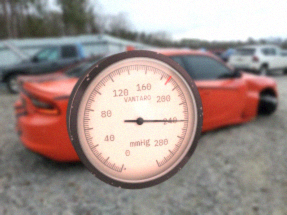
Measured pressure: 240 (mmHg)
